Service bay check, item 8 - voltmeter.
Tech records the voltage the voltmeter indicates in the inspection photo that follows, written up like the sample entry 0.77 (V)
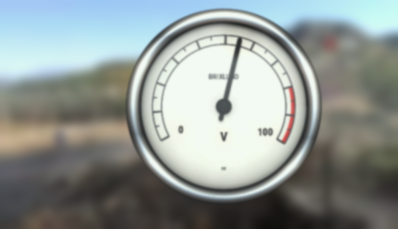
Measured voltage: 55 (V)
